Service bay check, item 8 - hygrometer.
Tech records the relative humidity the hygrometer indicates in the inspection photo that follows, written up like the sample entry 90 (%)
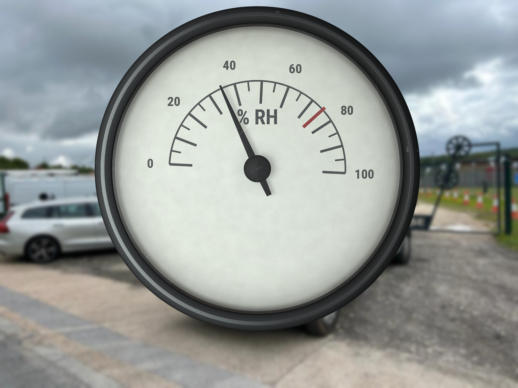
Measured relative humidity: 35 (%)
